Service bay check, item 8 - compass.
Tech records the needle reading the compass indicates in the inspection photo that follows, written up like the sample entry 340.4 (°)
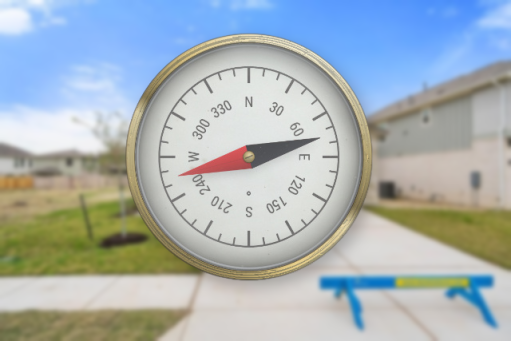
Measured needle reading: 255 (°)
